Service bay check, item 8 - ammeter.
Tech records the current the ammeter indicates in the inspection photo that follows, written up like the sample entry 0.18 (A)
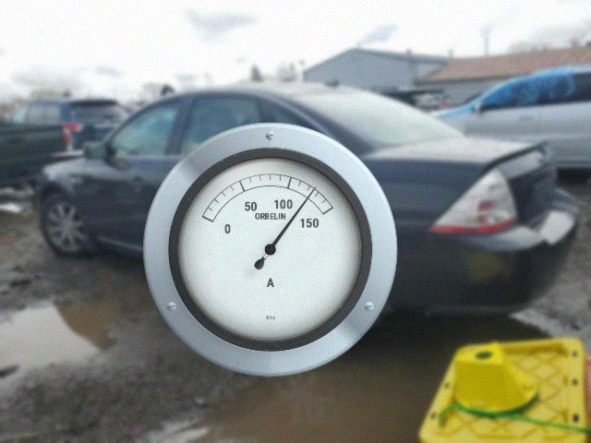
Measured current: 125 (A)
